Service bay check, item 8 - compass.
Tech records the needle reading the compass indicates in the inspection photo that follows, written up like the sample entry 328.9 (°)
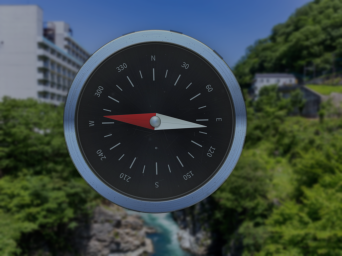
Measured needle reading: 277.5 (°)
